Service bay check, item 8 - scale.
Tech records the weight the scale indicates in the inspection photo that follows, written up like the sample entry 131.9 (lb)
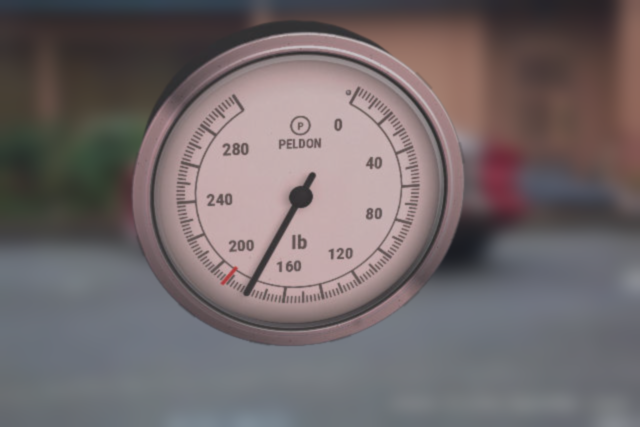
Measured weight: 180 (lb)
